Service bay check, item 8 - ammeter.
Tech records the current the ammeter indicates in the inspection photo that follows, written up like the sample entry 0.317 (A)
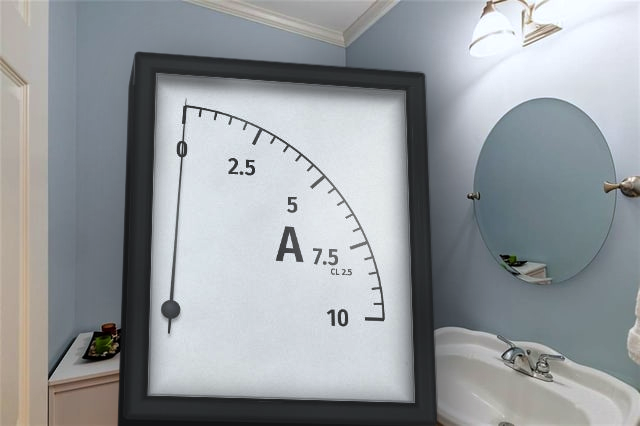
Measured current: 0 (A)
